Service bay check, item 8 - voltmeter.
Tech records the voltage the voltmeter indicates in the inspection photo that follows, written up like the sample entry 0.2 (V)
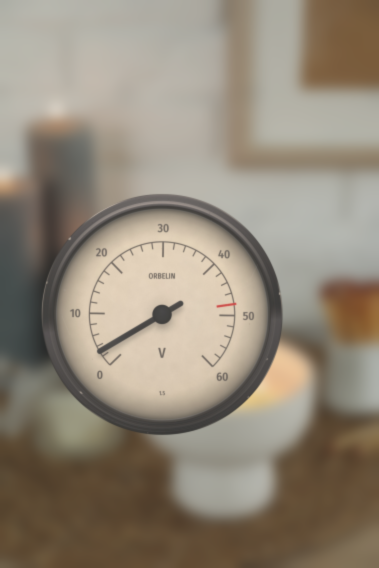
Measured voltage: 3 (V)
